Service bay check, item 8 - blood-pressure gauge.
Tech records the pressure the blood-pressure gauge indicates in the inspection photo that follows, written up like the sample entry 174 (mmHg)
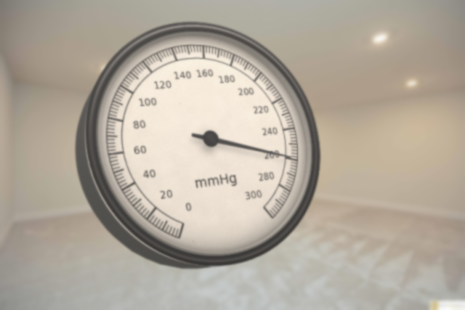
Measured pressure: 260 (mmHg)
